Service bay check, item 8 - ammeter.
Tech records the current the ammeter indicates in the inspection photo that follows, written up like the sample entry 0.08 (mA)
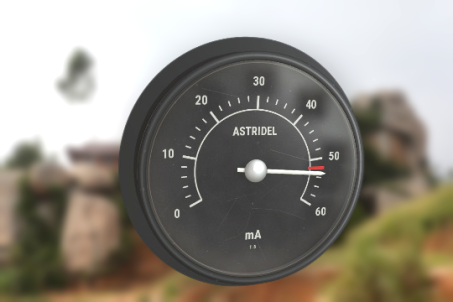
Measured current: 53 (mA)
